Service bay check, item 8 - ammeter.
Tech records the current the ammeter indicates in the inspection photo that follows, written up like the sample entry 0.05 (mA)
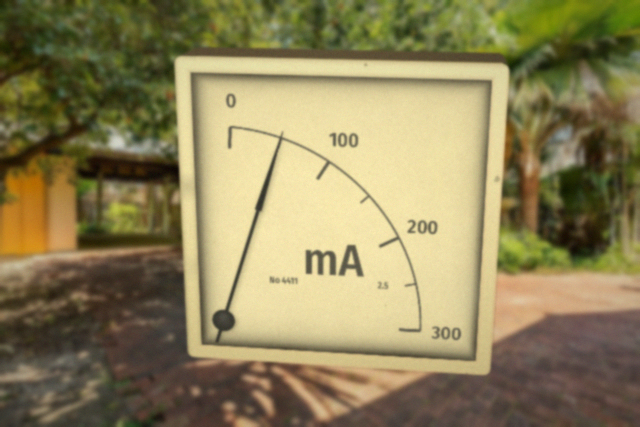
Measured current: 50 (mA)
